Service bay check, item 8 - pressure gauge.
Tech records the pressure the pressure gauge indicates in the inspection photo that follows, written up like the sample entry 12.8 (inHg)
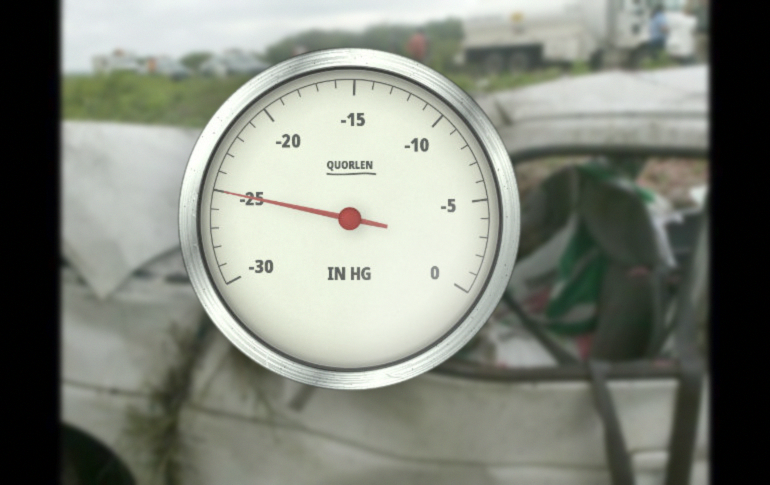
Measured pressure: -25 (inHg)
